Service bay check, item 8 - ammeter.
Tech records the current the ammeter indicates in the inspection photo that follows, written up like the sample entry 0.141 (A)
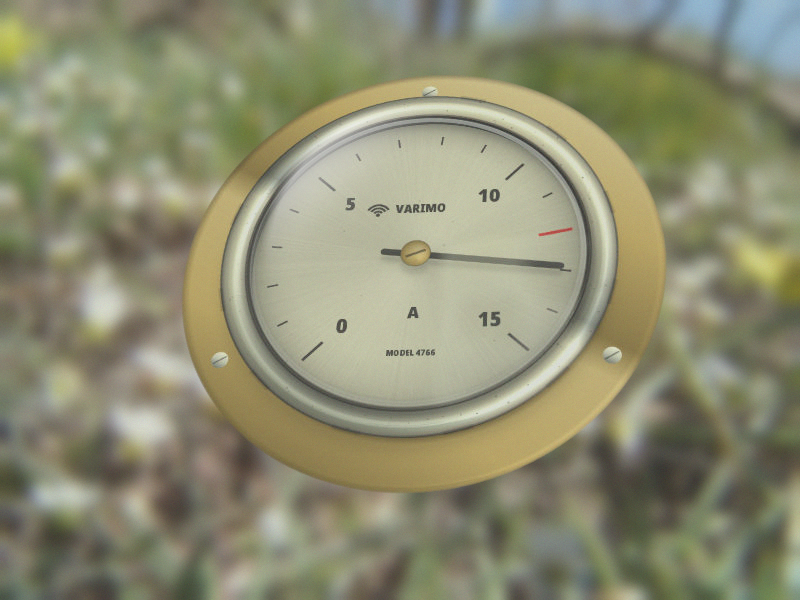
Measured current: 13 (A)
